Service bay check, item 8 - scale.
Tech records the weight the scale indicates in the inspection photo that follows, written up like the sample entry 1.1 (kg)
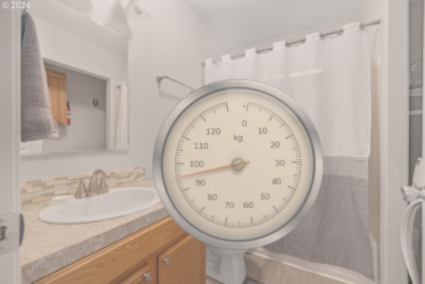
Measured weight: 95 (kg)
